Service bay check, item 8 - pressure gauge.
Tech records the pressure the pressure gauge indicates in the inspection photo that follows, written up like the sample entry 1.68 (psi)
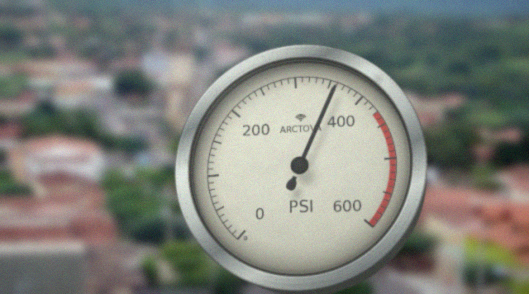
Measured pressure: 360 (psi)
